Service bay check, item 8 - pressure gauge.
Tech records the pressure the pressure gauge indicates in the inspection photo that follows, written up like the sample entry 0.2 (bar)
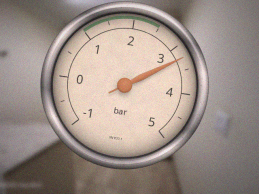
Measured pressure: 3.25 (bar)
